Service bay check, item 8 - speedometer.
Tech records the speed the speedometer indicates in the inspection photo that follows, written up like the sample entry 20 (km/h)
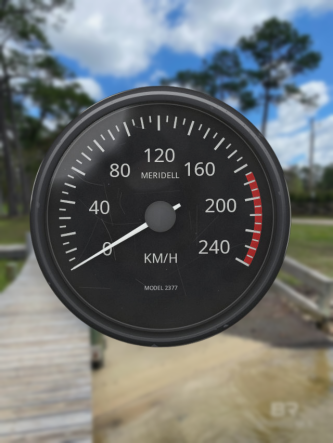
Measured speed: 0 (km/h)
